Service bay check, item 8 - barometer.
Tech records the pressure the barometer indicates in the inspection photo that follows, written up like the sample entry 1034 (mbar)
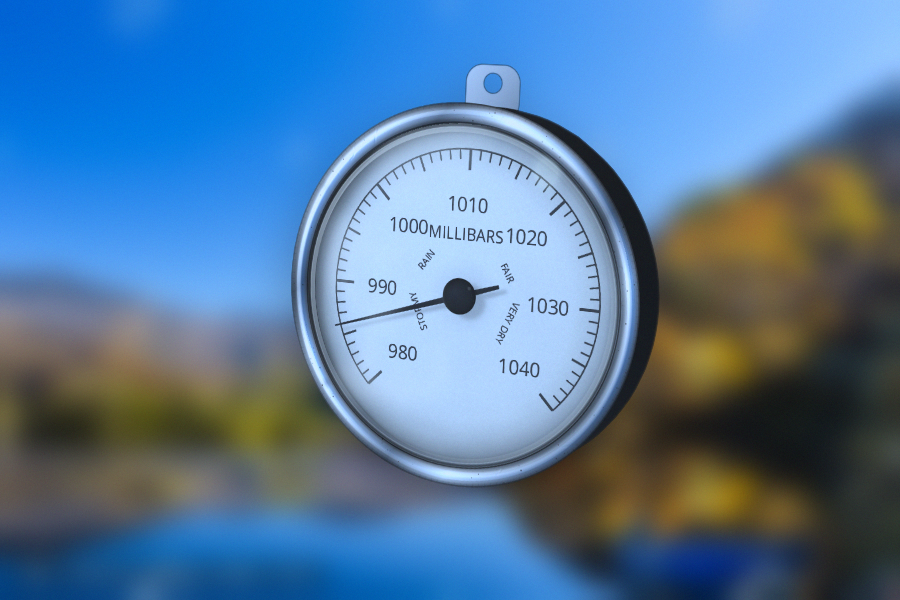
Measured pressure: 986 (mbar)
